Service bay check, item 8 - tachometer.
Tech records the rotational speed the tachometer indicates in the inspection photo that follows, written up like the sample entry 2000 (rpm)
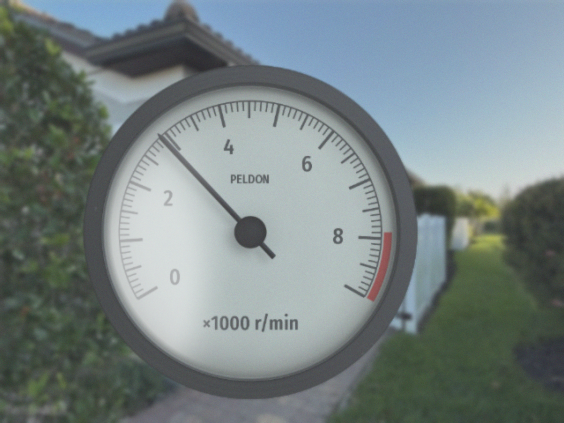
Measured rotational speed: 2900 (rpm)
